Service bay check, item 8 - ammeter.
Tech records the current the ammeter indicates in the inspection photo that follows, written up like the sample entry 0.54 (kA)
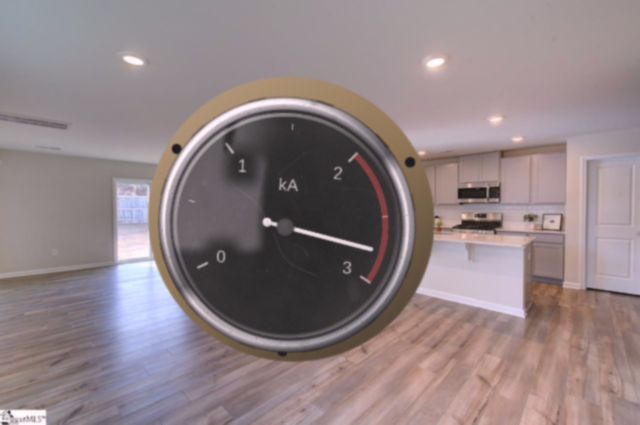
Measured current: 2.75 (kA)
